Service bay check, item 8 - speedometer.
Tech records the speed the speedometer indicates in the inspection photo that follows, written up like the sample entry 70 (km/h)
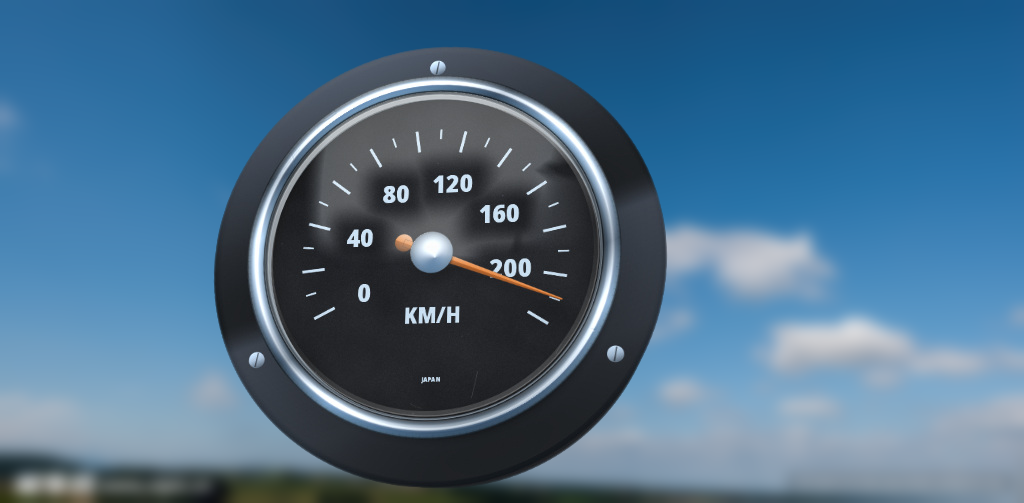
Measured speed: 210 (km/h)
